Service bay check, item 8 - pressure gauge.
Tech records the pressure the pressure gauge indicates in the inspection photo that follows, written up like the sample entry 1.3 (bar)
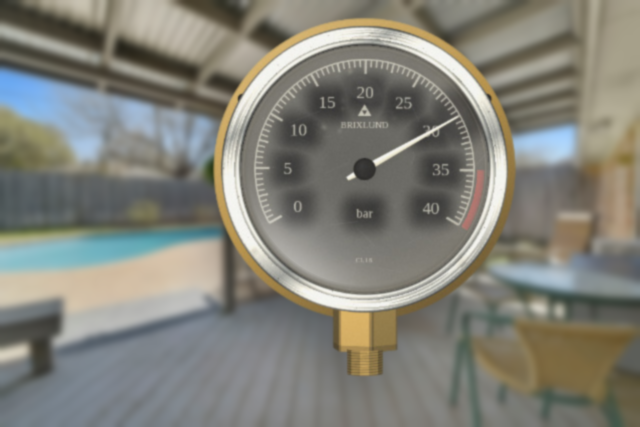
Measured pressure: 30 (bar)
